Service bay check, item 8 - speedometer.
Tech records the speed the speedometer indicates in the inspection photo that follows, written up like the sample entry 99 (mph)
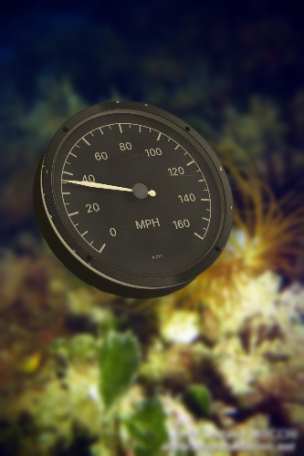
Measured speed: 35 (mph)
